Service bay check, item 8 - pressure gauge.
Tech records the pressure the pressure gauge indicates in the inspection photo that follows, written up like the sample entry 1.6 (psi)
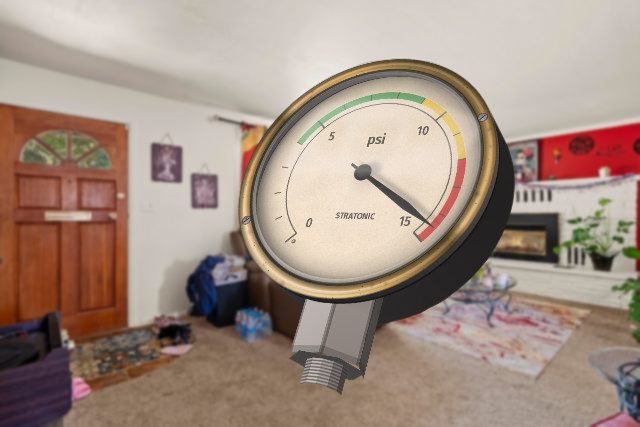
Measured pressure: 14.5 (psi)
